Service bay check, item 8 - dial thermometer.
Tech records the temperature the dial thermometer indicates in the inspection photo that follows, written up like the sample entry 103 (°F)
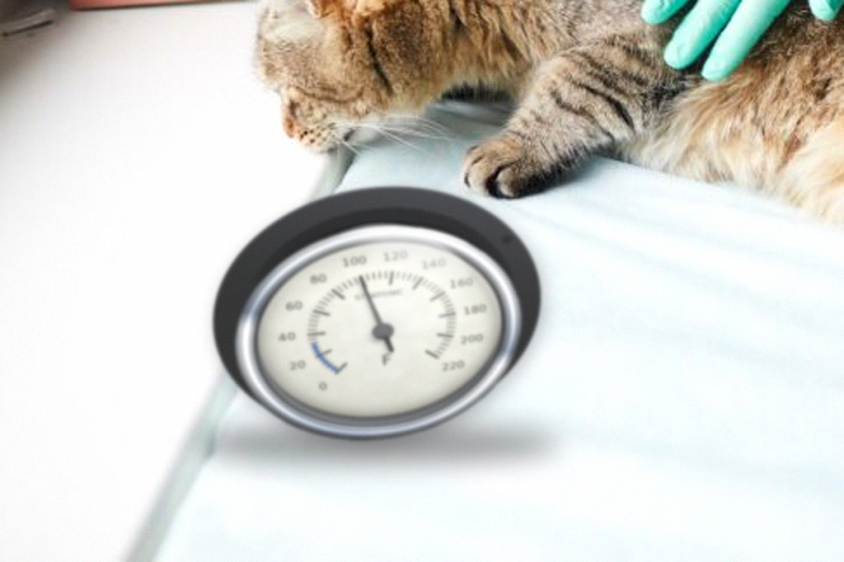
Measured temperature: 100 (°F)
